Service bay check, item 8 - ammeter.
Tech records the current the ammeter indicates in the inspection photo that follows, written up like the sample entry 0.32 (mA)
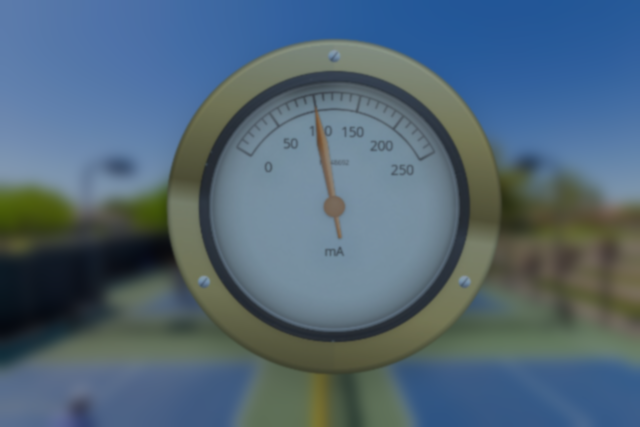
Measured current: 100 (mA)
